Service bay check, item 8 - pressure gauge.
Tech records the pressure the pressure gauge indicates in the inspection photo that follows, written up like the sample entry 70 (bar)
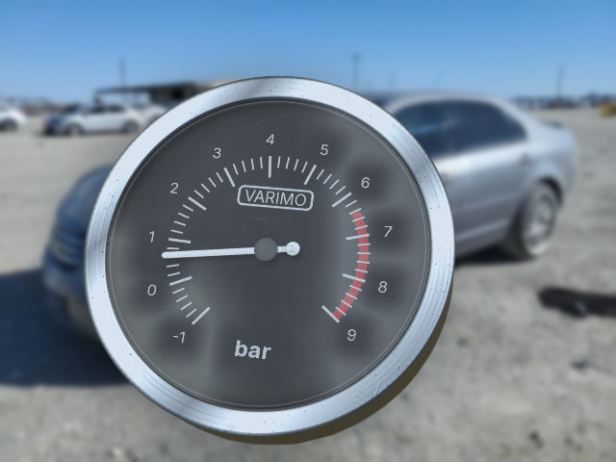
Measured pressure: 0.6 (bar)
